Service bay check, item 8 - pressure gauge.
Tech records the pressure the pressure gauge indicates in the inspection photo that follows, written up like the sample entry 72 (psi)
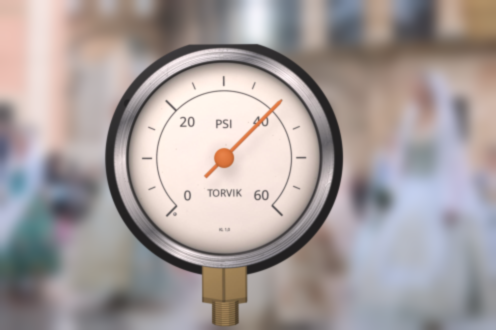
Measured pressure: 40 (psi)
